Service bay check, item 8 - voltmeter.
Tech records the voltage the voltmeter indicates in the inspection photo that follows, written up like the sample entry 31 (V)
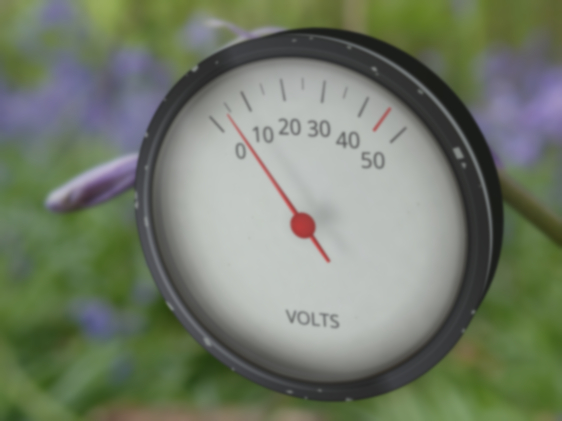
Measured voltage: 5 (V)
